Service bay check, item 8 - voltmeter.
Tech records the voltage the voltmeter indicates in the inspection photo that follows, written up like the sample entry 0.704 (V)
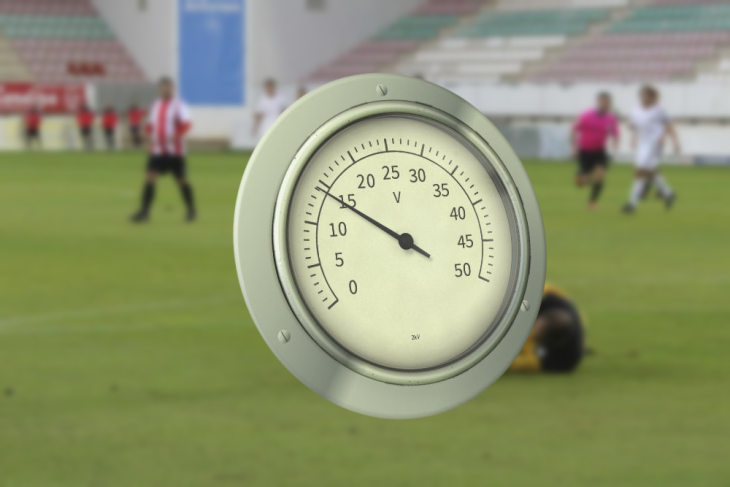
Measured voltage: 14 (V)
